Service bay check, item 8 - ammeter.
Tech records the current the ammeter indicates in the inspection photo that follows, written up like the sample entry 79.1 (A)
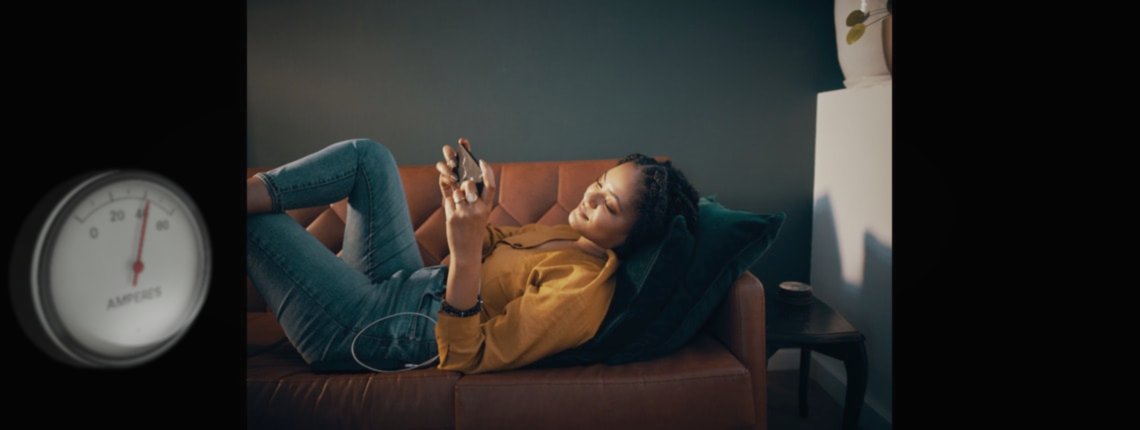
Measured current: 40 (A)
